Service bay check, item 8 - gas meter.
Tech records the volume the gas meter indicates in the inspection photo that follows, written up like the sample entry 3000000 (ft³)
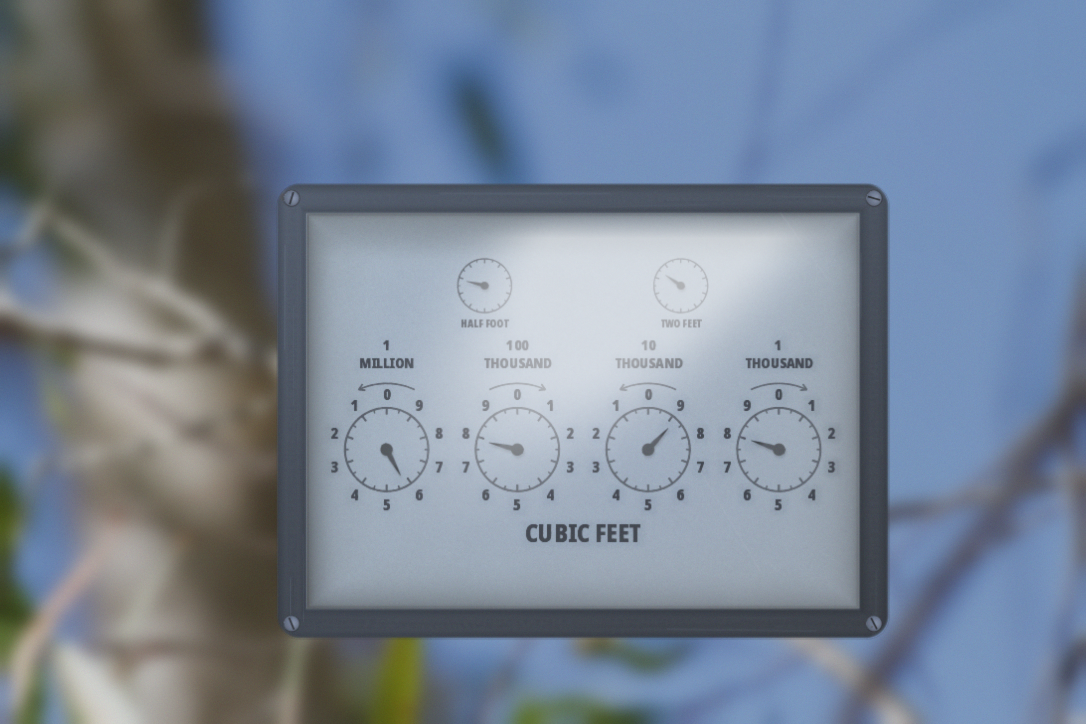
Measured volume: 578800 (ft³)
